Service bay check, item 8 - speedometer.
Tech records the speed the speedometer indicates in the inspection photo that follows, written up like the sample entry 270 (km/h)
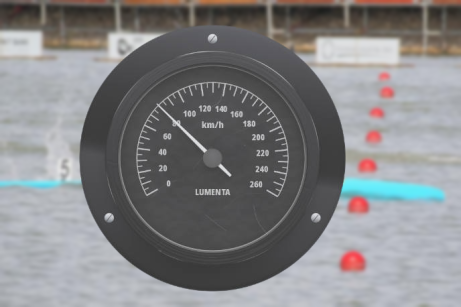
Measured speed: 80 (km/h)
